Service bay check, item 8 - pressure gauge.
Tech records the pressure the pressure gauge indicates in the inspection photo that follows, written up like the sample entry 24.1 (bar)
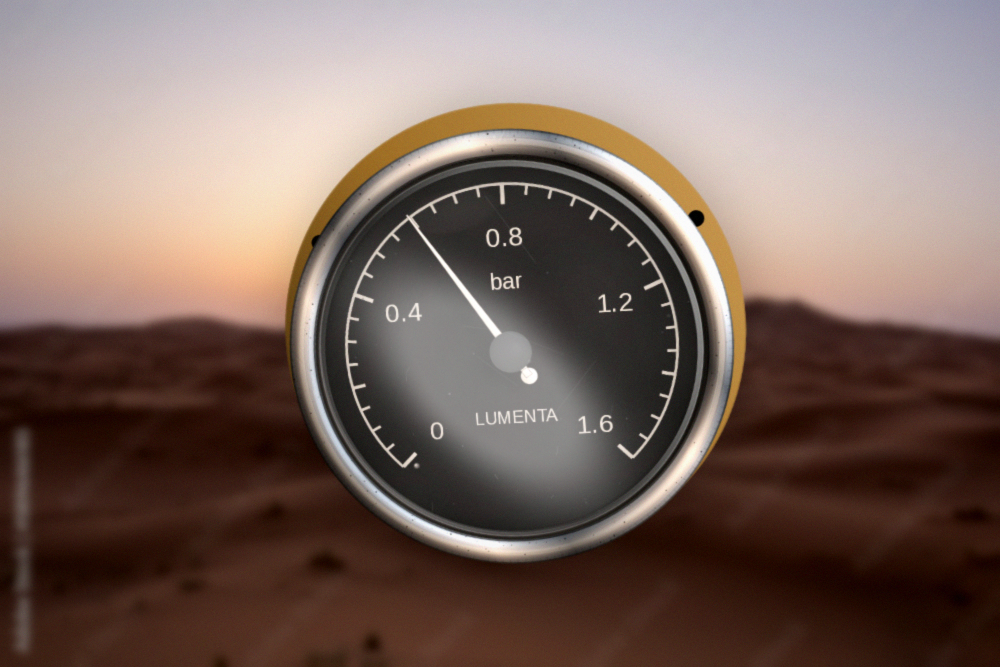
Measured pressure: 0.6 (bar)
